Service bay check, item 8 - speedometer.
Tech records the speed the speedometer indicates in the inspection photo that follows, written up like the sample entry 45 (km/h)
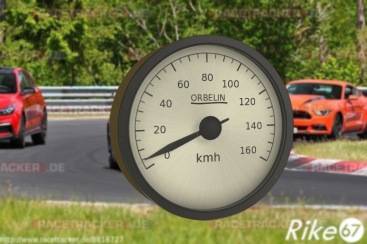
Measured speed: 5 (km/h)
